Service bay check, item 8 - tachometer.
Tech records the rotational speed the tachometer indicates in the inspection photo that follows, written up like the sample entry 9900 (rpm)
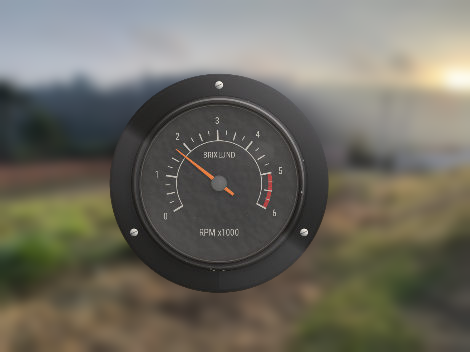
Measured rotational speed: 1750 (rpm)
